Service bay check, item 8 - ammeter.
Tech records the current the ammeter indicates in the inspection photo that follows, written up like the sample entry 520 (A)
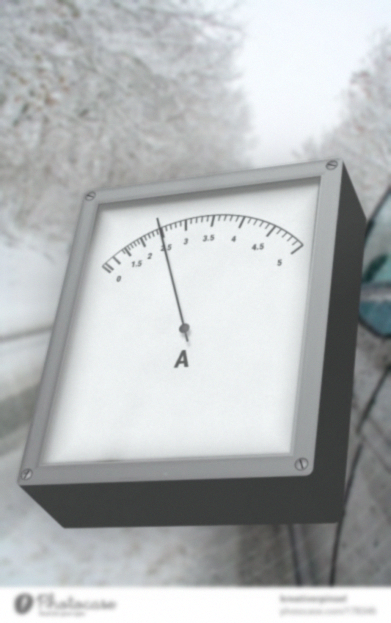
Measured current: 2.5 (A)
